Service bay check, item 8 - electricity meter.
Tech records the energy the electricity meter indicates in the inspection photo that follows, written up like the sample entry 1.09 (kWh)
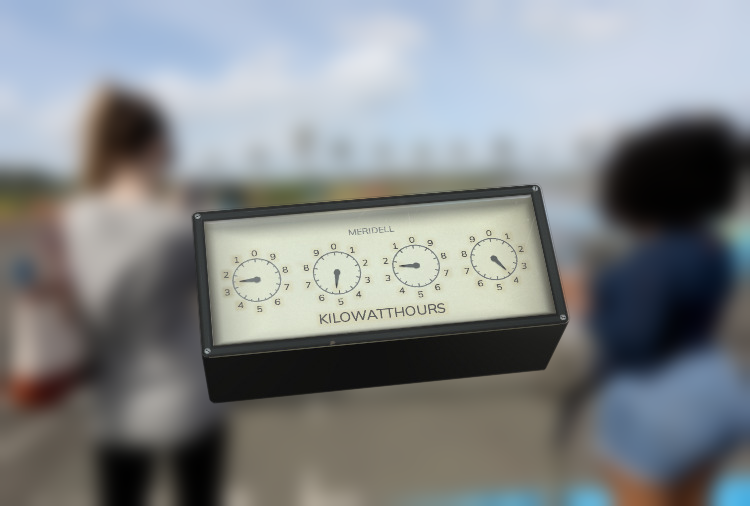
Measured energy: 2524 (kWh)
